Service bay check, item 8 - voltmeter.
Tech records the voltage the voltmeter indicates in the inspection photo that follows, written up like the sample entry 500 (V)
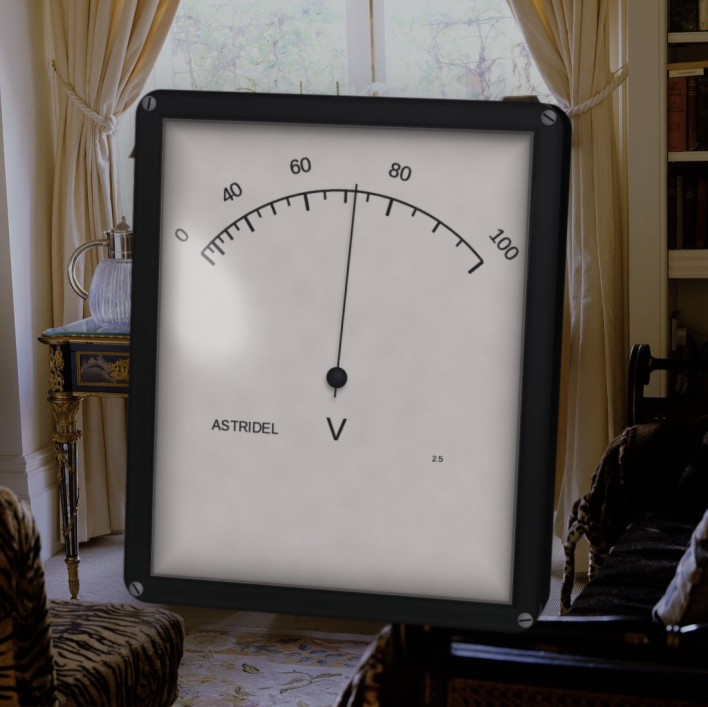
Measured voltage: 72.5 (V)
